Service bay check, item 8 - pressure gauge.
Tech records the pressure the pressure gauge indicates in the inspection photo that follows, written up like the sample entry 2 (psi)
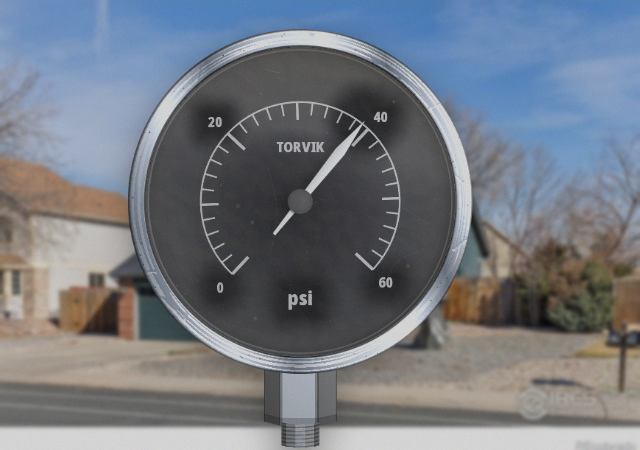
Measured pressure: 39 (psi)
